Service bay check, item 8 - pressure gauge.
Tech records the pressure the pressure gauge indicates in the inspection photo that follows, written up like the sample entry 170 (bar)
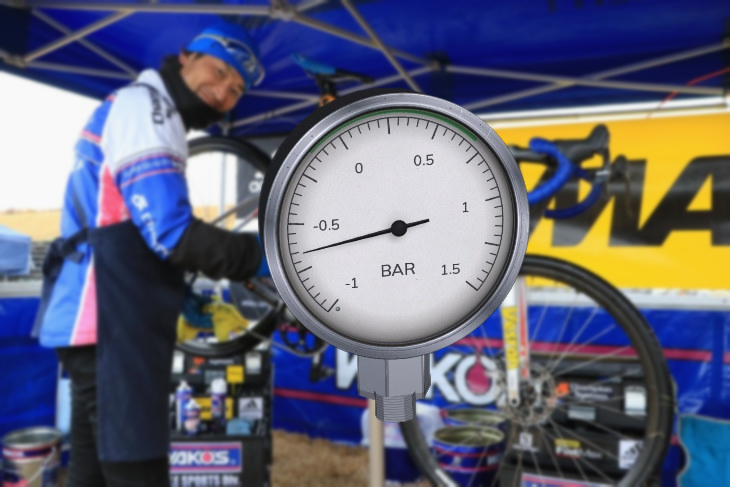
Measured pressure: -0.65 (bar)
